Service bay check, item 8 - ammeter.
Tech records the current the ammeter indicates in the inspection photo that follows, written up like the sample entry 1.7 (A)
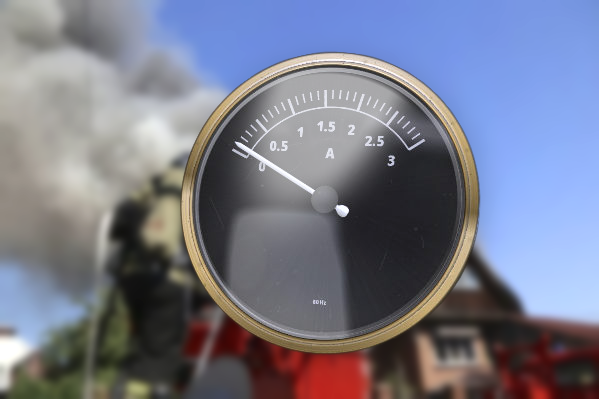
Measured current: 0.1 (A)
